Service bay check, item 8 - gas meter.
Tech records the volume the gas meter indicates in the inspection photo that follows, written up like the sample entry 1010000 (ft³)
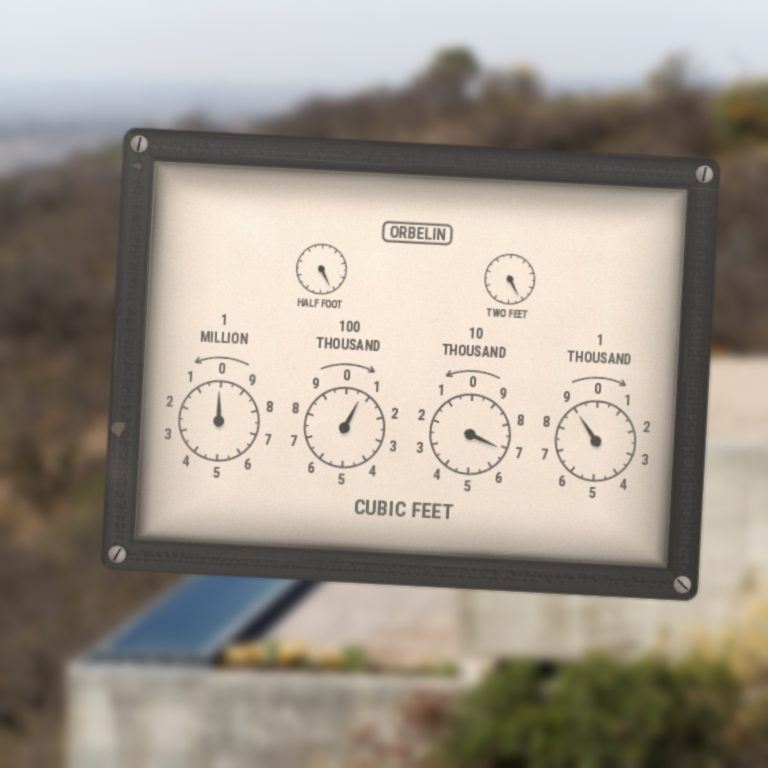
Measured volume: 6900 (ft³)
